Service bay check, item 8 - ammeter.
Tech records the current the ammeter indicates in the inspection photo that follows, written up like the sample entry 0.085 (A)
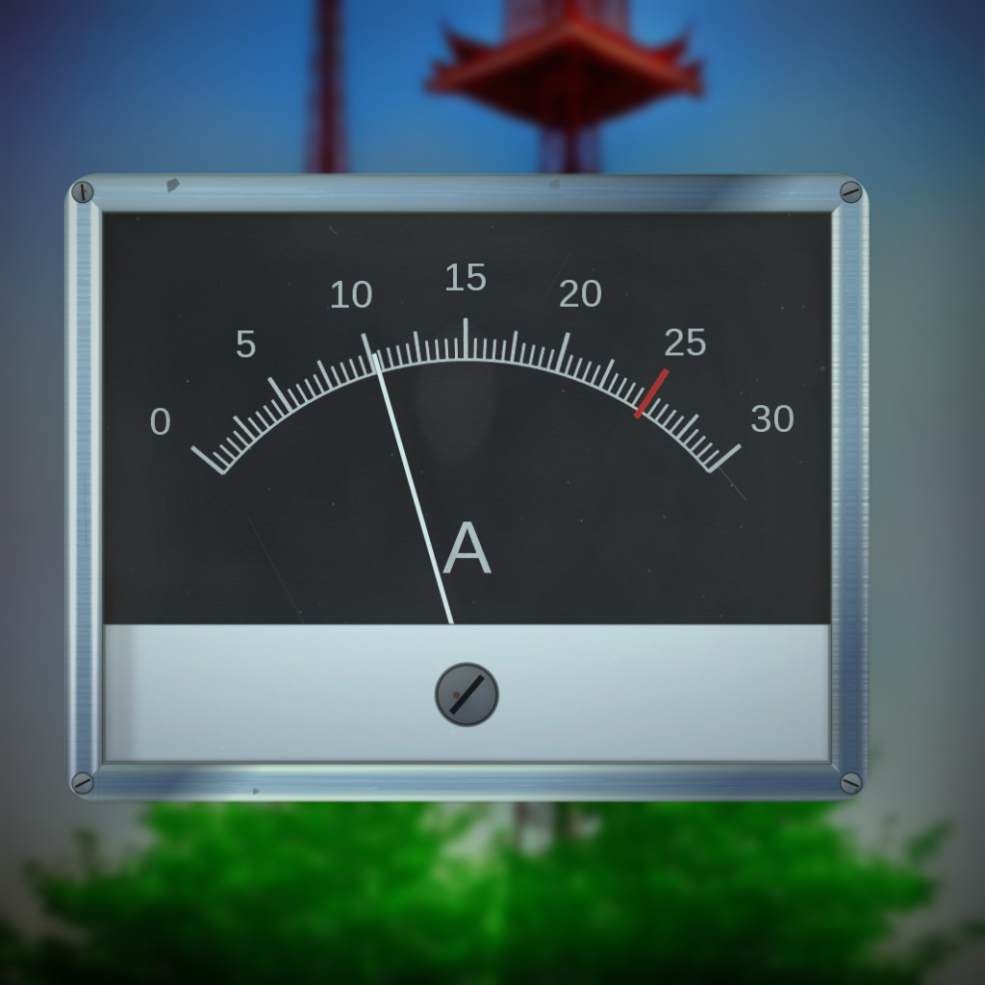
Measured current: 10.25 (A)
